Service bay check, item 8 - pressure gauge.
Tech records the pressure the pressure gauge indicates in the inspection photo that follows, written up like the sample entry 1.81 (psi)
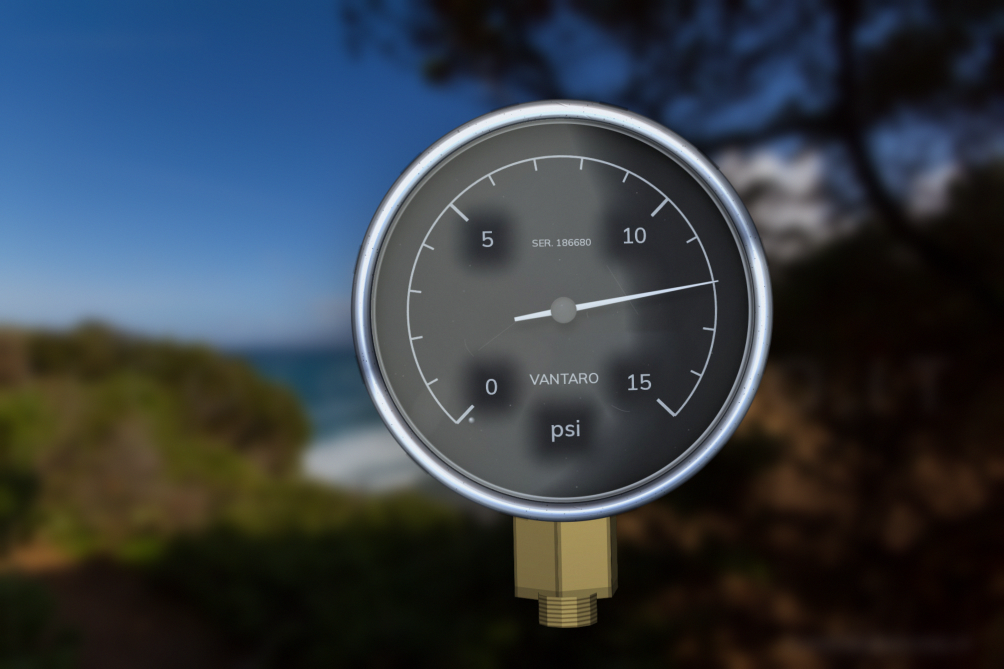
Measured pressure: 12 (psi)
